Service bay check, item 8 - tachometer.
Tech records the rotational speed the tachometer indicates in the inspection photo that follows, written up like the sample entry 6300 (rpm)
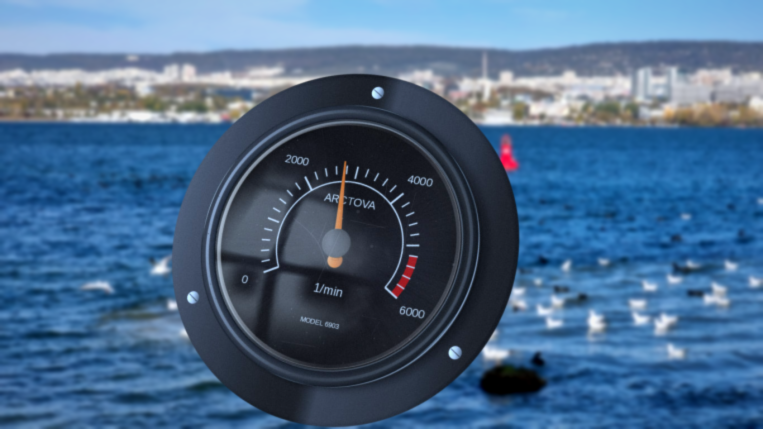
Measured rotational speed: 2800 (rpm)
